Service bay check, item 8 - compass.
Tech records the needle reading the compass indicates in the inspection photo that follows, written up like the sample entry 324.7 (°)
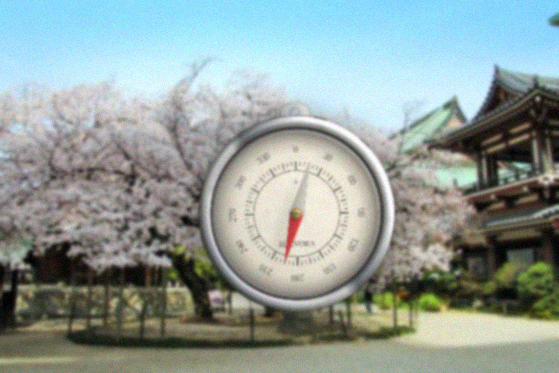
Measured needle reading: 195 (°)
